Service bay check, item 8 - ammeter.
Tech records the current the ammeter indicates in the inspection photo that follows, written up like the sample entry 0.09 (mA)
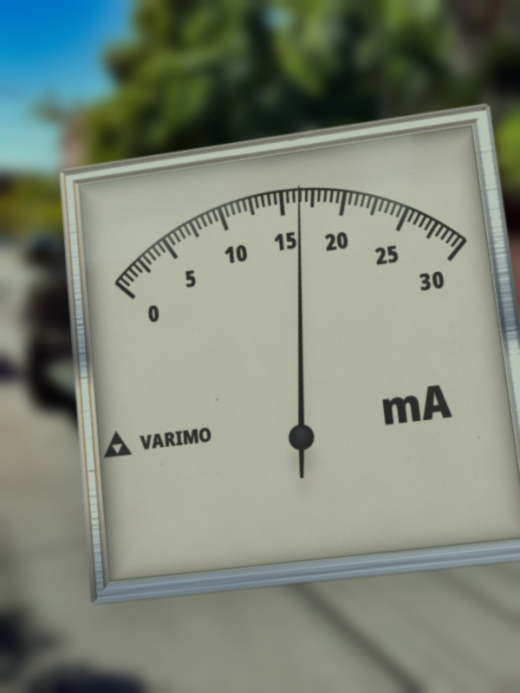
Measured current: 16.5 (mA)
